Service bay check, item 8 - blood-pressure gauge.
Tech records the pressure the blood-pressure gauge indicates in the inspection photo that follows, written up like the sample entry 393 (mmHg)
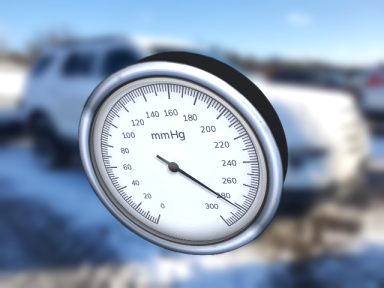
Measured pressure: 280 (mmHg)
